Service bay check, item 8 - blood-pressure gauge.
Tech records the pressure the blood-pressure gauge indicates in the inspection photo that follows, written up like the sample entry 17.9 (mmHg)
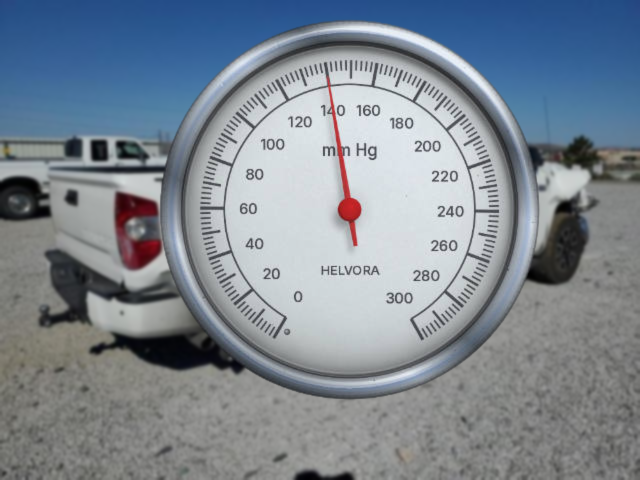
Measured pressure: 140 (mmHg)
